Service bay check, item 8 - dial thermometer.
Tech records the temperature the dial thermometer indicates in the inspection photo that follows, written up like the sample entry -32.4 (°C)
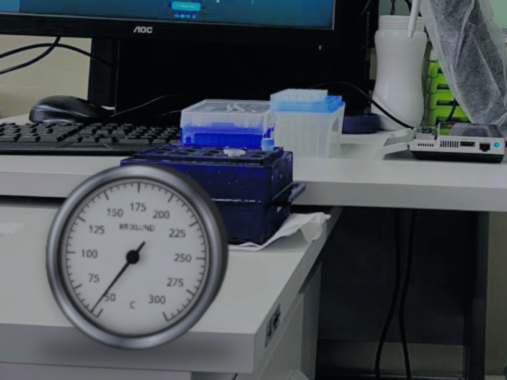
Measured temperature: 55 (°C)
